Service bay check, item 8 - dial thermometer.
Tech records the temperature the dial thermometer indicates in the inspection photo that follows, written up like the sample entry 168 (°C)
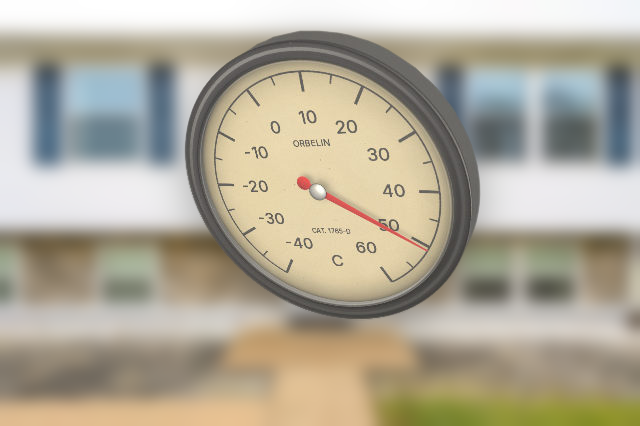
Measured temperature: 50 (°C)
